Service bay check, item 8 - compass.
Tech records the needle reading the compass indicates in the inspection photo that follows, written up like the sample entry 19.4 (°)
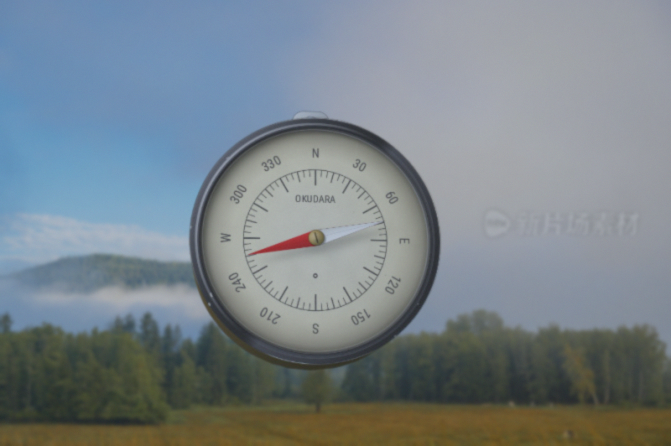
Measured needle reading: 255 (°)
